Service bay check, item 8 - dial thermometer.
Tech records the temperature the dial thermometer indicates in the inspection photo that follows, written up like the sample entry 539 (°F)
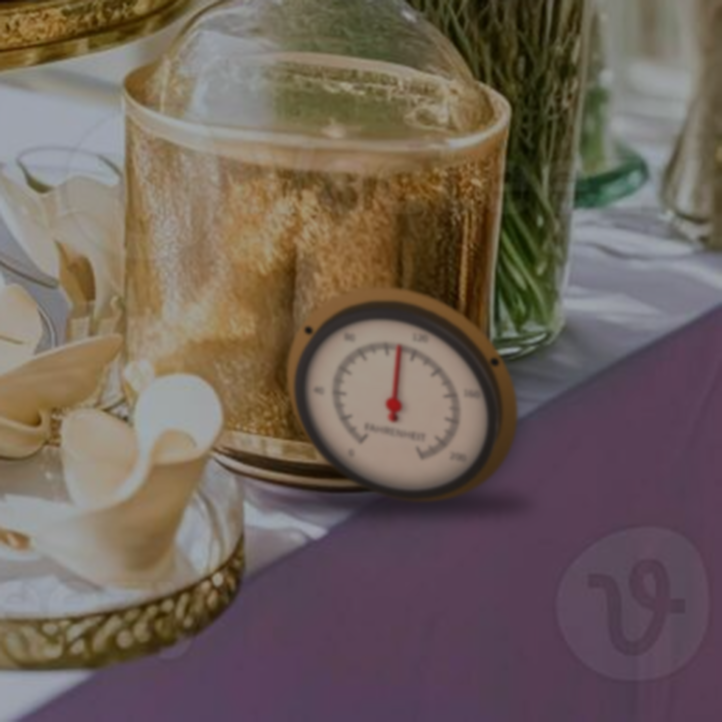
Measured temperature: 110 (°F)
